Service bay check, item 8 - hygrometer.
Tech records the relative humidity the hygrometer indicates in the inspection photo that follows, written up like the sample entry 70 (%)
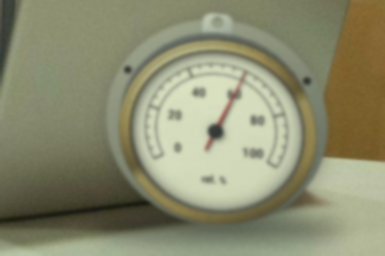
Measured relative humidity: 60 (%)
